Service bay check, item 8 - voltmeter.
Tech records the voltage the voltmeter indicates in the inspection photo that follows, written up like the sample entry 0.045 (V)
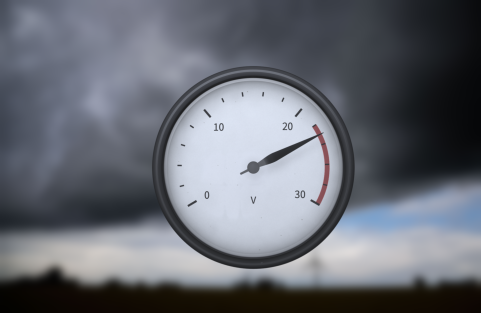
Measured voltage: 23 (V)
